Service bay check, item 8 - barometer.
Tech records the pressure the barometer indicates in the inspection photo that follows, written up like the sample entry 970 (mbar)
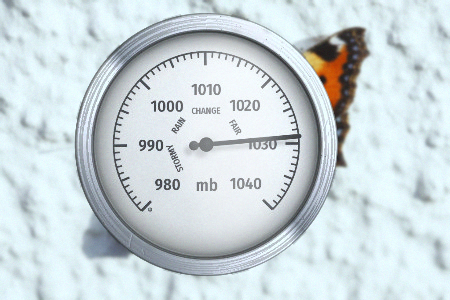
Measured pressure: 1029 (mbar)
